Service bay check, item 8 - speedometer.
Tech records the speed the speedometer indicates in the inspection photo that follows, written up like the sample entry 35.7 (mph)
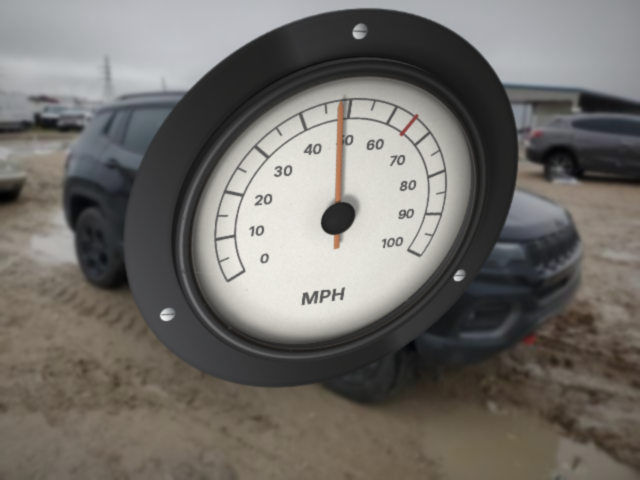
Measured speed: 47.5 (mph)
